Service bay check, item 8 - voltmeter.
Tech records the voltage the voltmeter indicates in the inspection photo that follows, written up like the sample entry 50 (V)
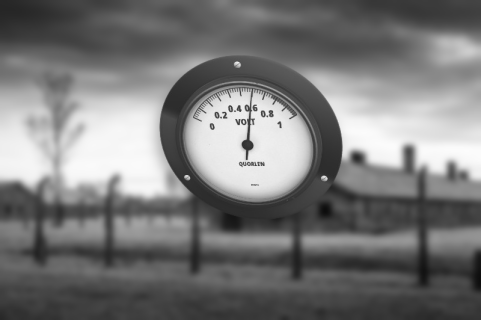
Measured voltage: 0.6 (V)
